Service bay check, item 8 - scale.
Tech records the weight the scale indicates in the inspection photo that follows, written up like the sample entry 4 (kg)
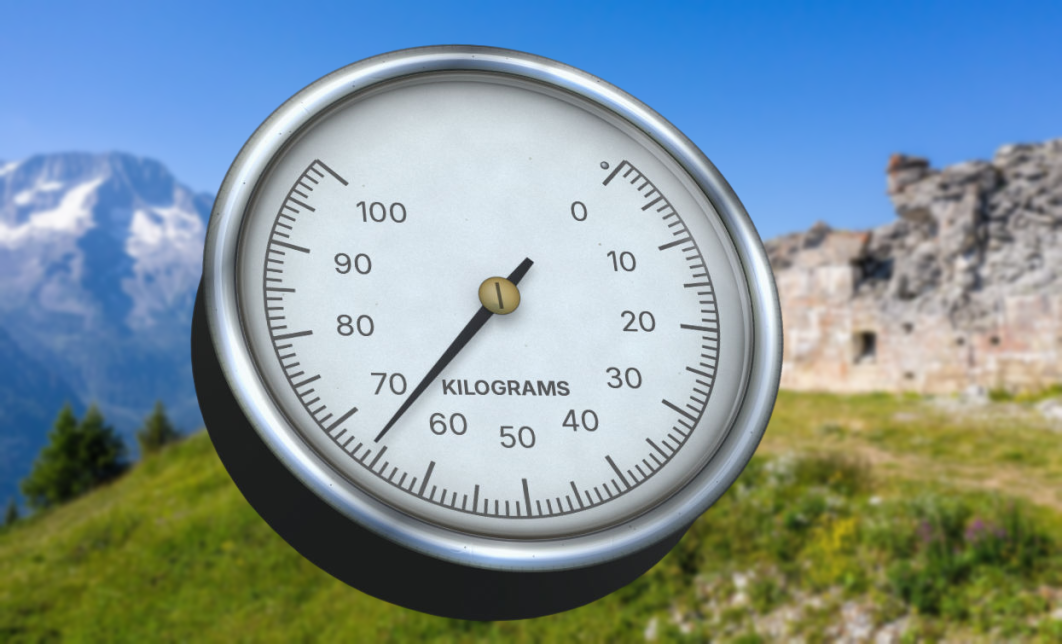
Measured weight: 66 (kg)
